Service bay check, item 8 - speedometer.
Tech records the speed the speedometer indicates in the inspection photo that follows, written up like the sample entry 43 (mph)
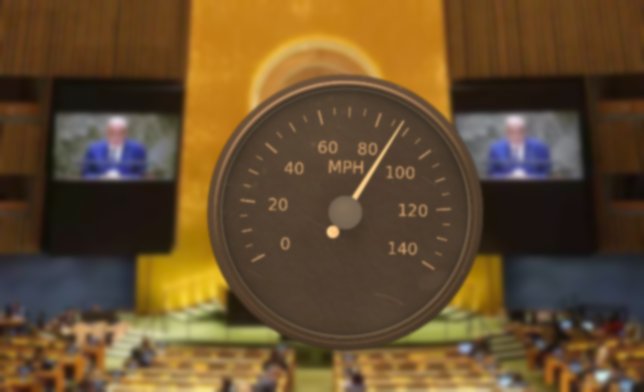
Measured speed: 87.5 (mph)
